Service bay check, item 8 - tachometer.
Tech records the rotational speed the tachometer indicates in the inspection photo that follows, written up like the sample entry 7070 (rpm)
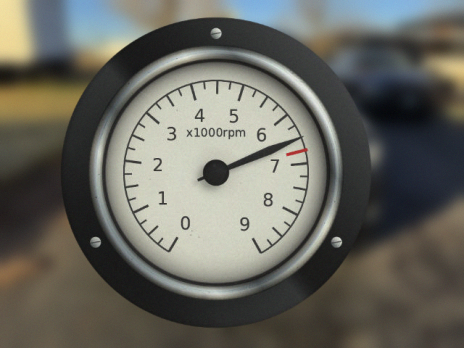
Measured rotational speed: 6500 (rpm)
